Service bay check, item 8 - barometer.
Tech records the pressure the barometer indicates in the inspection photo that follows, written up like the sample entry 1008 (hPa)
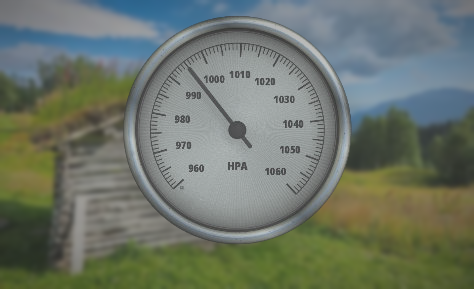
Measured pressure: 995 (hPa)
